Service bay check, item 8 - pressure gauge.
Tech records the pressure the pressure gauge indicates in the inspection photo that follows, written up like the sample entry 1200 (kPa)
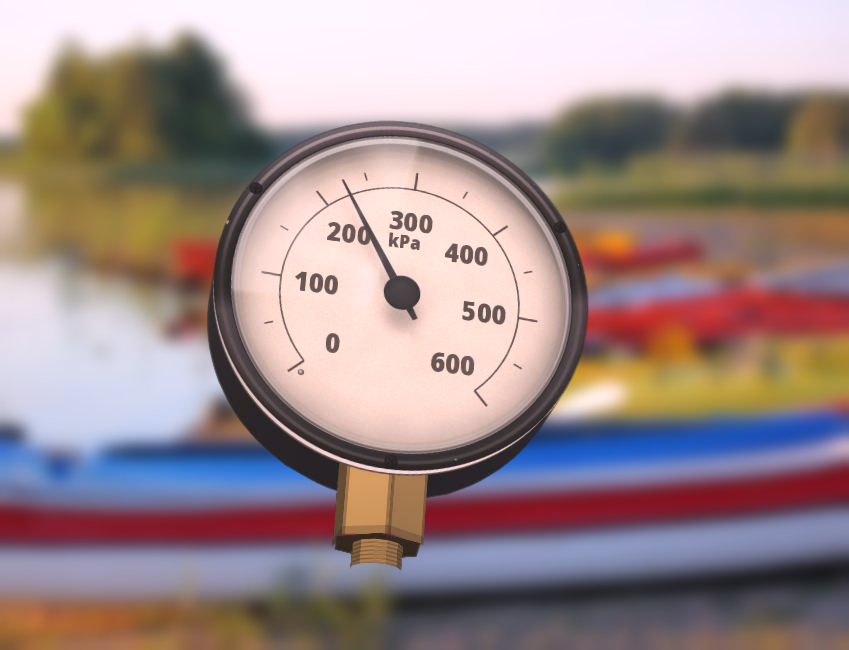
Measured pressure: 225 (kPa)
